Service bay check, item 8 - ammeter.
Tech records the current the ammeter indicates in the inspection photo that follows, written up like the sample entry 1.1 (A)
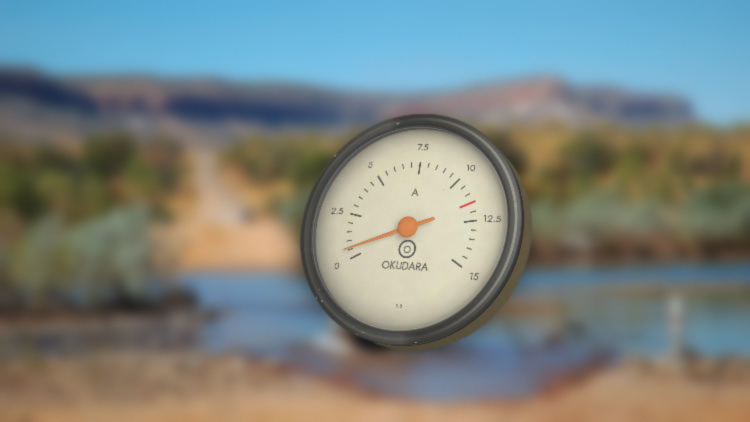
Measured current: 0.5 (A)
